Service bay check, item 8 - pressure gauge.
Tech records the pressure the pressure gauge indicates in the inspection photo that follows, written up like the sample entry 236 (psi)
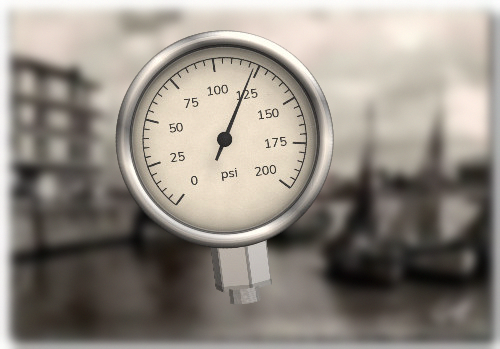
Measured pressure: 122.5 (psi)
